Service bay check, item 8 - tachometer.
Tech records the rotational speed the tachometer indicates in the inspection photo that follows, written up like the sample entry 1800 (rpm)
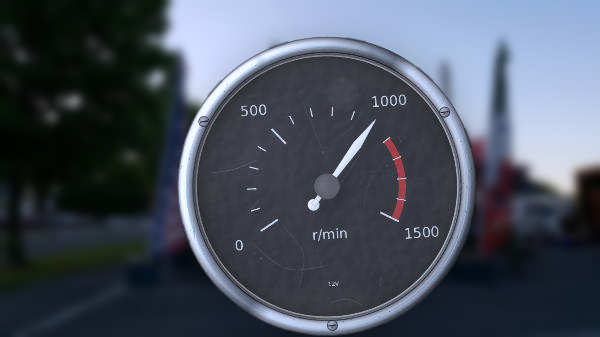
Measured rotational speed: 1000 (rpm)
